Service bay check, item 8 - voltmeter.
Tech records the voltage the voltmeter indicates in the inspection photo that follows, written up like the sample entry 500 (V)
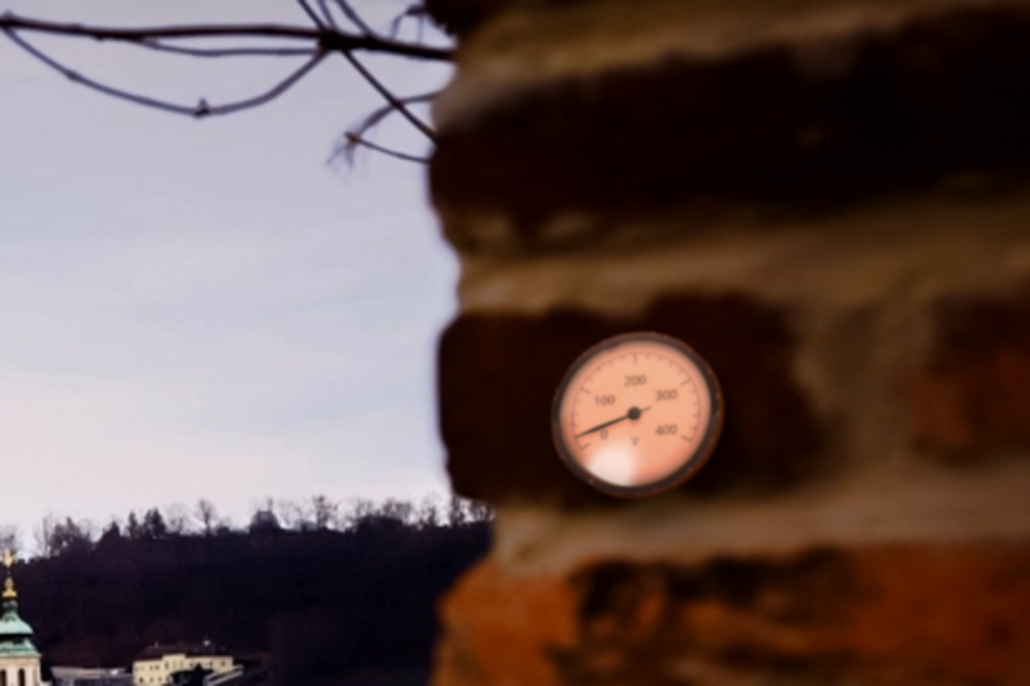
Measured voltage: 20 (V)
